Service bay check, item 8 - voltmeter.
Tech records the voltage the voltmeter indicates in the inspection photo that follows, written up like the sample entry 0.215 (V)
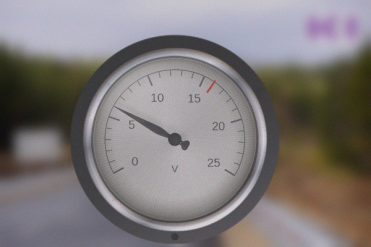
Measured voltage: 6 (V)
